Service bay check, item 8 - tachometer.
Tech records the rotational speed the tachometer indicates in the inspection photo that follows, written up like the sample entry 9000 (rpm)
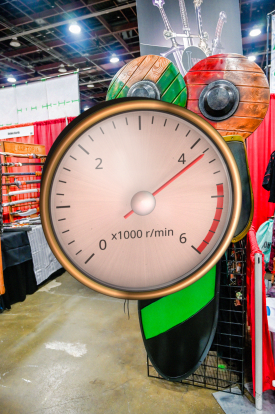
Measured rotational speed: 4200 (rpm)
